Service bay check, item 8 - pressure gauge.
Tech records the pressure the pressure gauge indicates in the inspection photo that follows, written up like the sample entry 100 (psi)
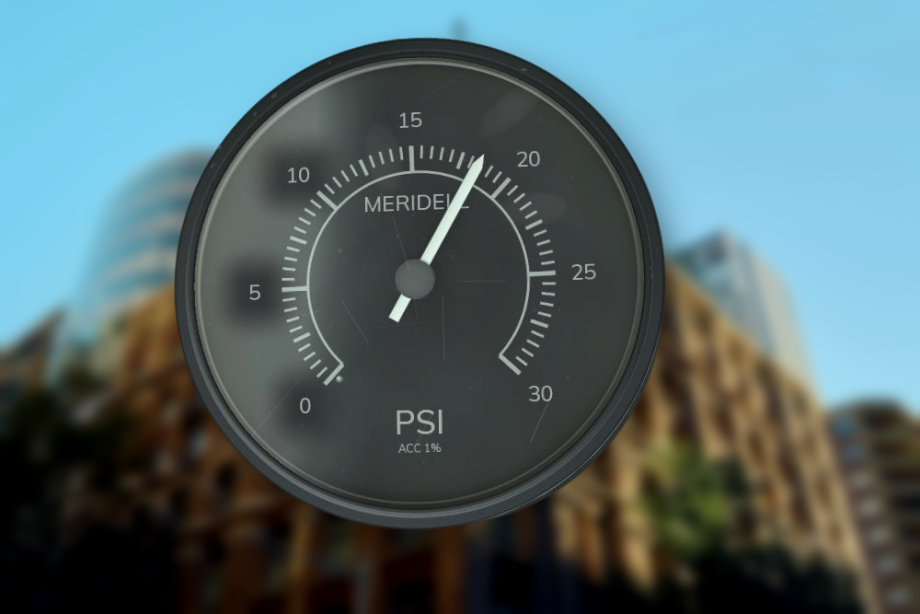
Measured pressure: 18.5 (psi)
